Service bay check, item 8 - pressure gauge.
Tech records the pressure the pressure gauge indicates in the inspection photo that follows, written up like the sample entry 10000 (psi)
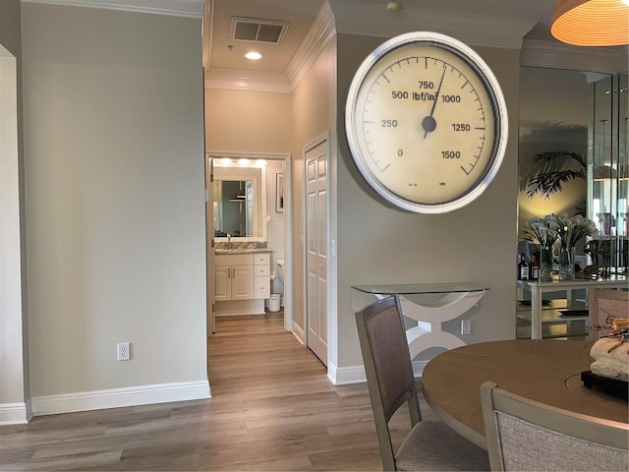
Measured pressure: 850 (psi)
